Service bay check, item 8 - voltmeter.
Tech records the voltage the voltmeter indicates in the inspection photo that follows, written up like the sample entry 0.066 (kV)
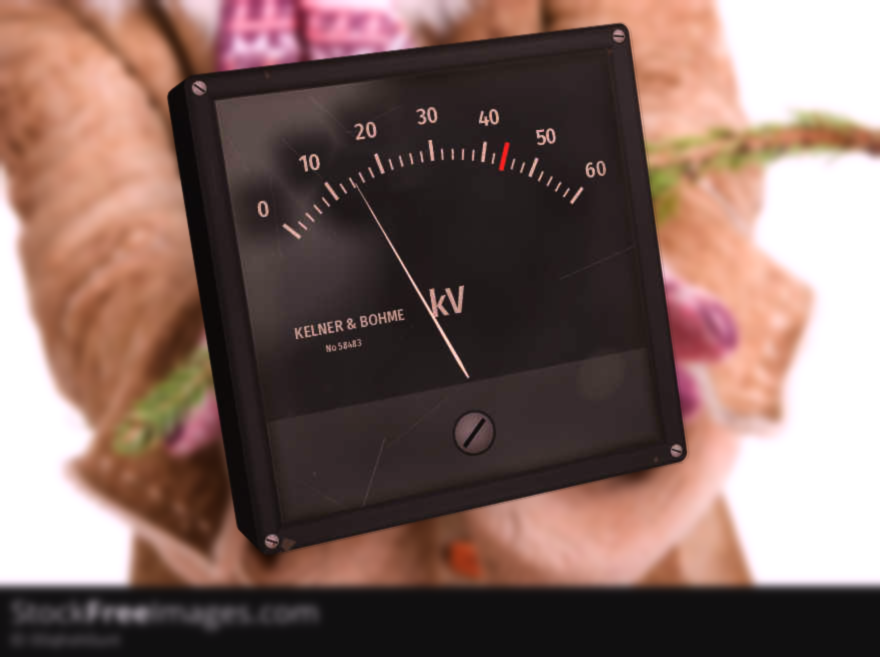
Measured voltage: 14 (kV)
